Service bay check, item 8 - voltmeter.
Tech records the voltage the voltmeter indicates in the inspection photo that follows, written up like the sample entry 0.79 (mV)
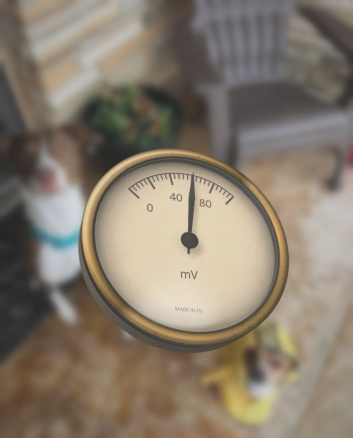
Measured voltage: 60 (mV)
